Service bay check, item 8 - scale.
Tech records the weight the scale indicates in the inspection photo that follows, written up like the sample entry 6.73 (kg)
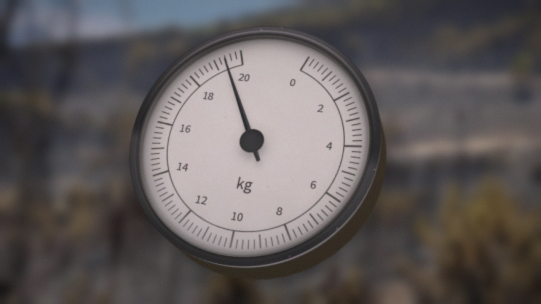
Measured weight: 19.4 (kg)
